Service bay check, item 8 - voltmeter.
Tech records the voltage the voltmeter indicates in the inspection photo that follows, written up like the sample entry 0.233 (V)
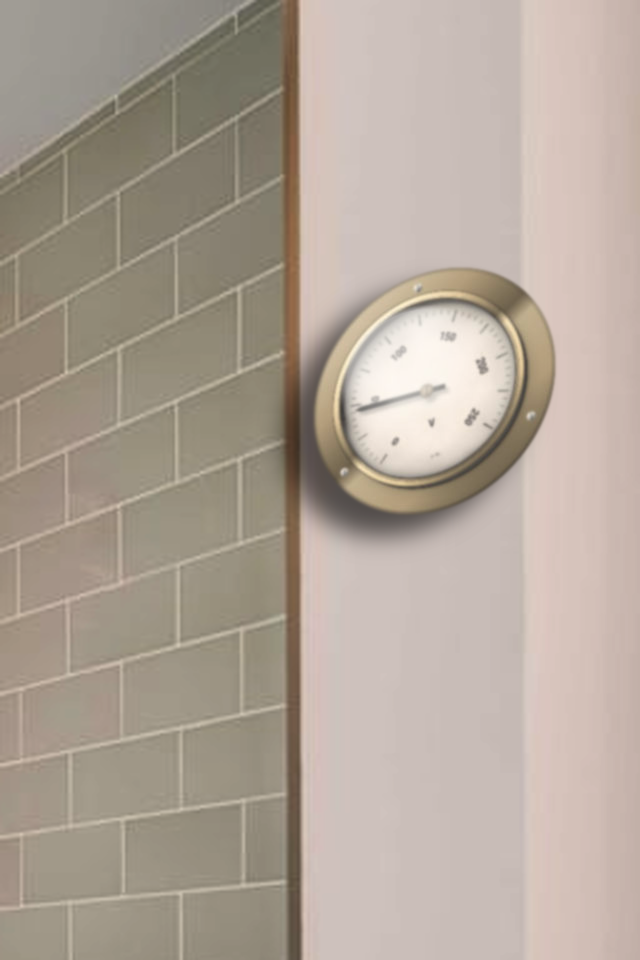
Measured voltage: 45 (V)
